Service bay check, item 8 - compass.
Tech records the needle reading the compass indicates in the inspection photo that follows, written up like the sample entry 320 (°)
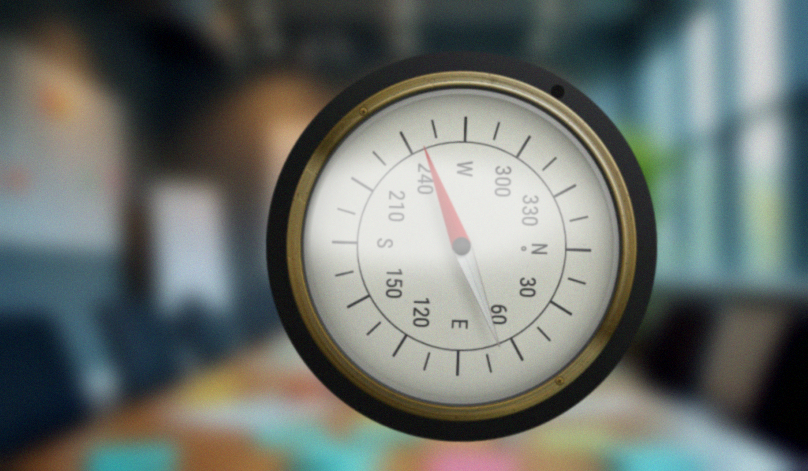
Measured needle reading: 247.5 (°)
